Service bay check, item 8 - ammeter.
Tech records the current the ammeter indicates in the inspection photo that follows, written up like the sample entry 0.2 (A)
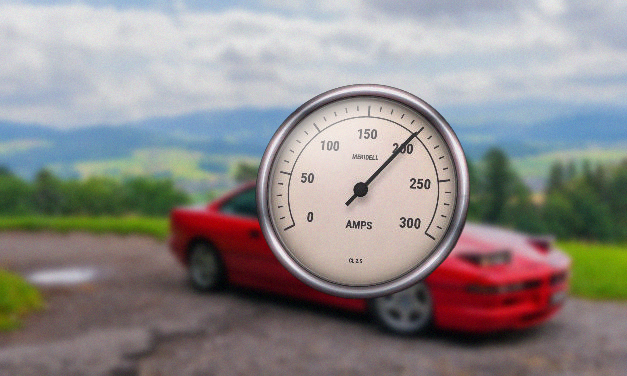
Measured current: 200 (A)
